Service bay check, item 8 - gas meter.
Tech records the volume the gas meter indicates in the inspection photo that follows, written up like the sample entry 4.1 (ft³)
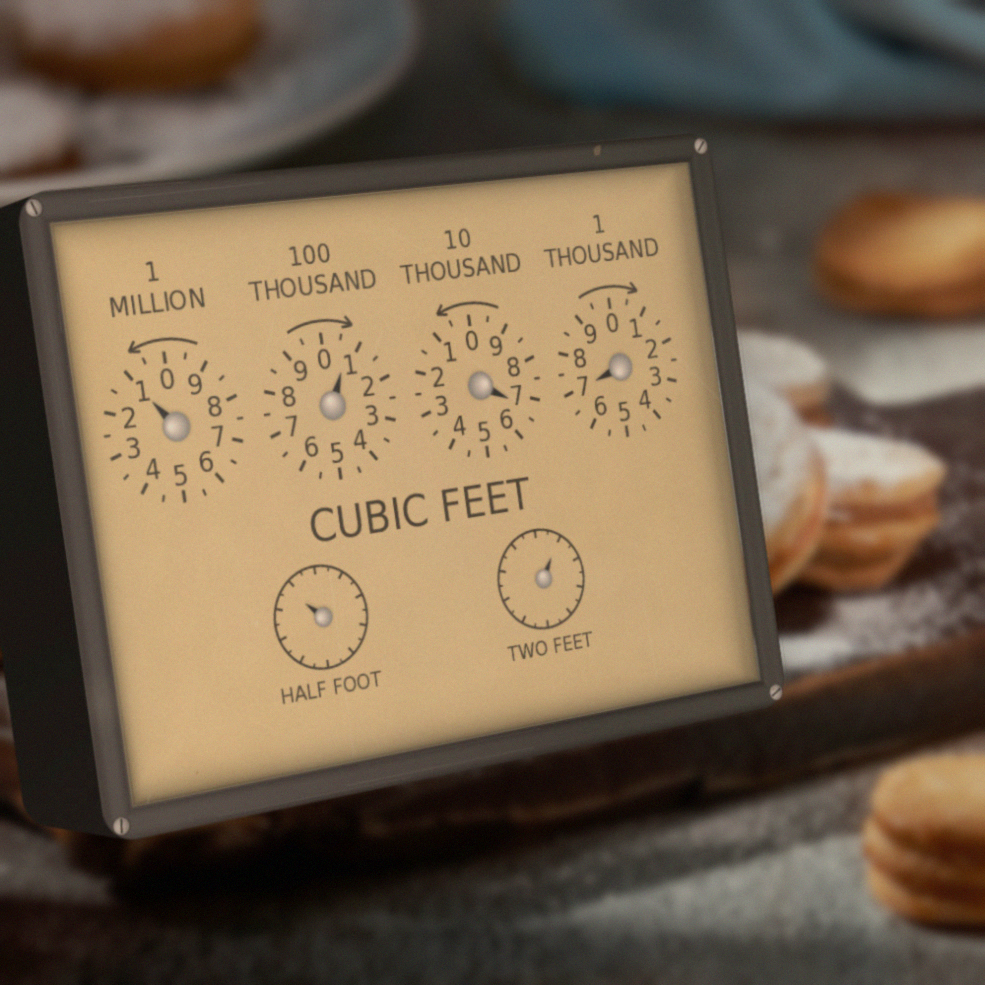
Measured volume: 106700 (ft³)
